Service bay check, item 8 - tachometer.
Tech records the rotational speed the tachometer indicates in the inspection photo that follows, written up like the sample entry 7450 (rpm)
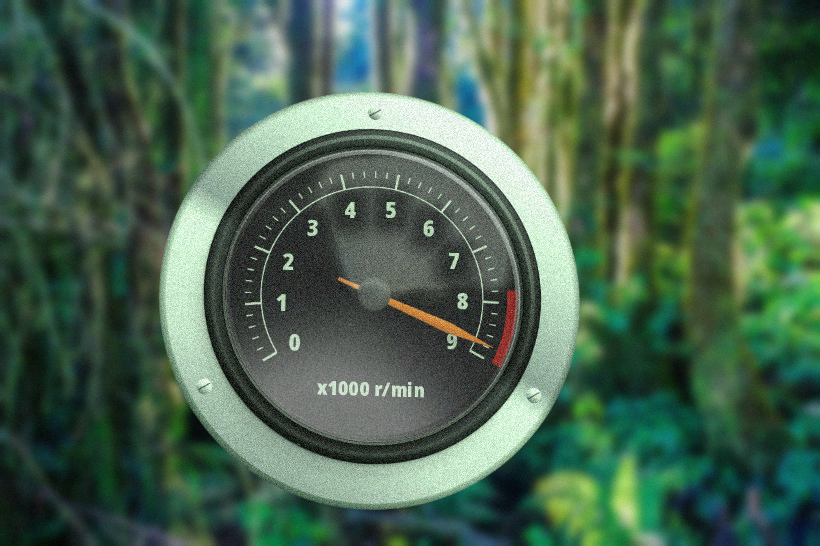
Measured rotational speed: 8800 (rpm)
